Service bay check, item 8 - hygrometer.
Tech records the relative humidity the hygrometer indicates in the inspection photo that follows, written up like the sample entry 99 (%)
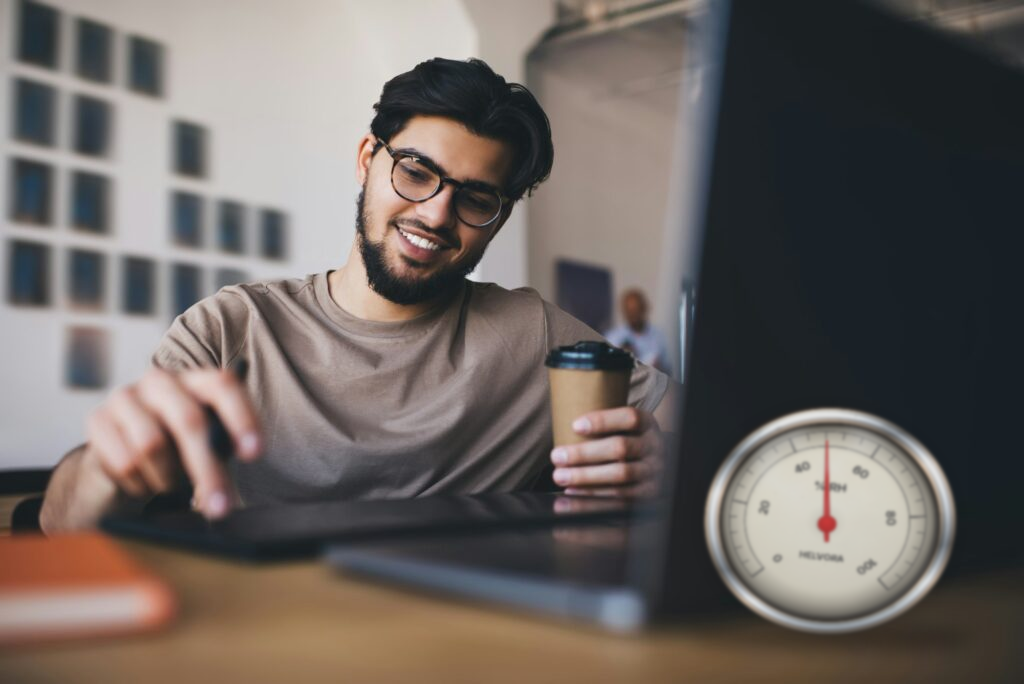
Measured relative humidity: 48 (%)
